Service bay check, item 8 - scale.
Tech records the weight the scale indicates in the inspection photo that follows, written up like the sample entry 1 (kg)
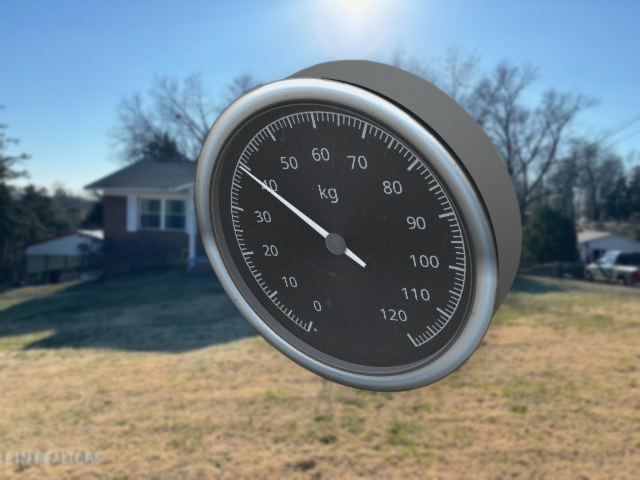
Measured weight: 40 (kg)
